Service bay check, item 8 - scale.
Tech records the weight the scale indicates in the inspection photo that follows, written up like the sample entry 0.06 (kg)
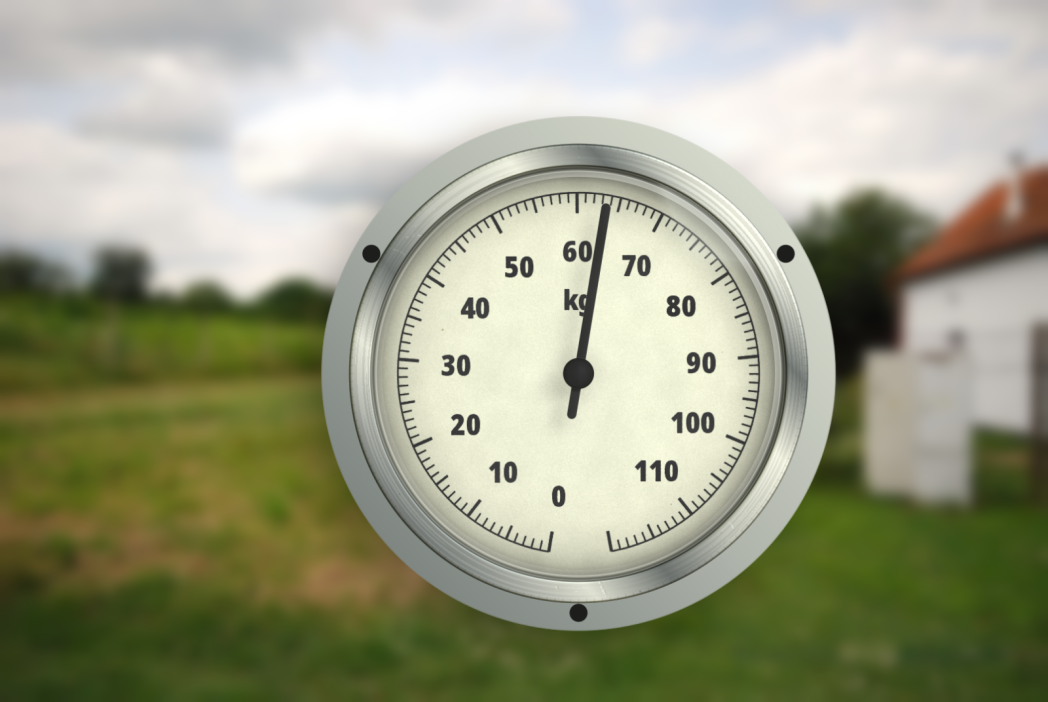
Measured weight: 63.5 (kg)
